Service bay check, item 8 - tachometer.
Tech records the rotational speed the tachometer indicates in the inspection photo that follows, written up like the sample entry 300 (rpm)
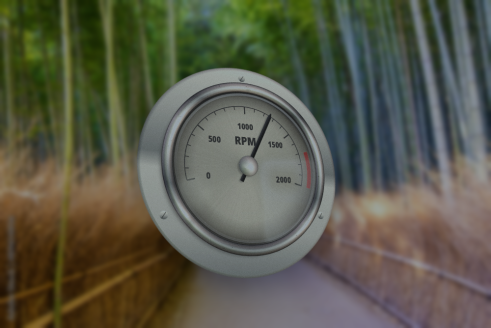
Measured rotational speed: 1250 (rpm)
